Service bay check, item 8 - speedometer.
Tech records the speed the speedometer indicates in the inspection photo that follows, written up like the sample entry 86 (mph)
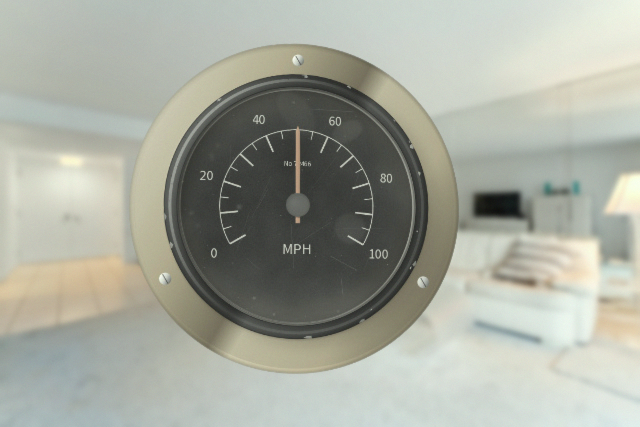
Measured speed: 50 (mph)
